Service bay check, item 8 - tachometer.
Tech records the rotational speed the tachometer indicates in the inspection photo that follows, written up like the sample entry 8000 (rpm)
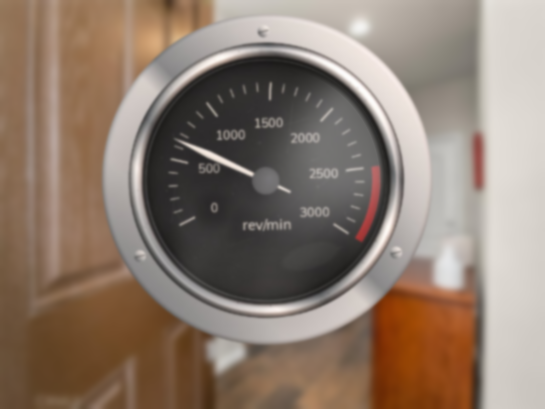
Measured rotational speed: 650 (rpm)
